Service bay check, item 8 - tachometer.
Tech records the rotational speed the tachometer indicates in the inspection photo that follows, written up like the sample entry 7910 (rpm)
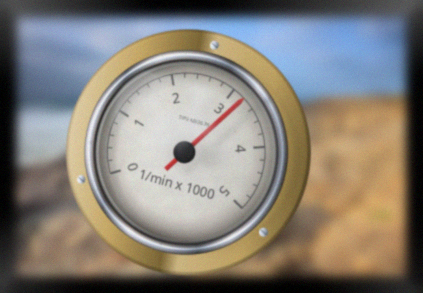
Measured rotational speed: 3200 (rpm)
